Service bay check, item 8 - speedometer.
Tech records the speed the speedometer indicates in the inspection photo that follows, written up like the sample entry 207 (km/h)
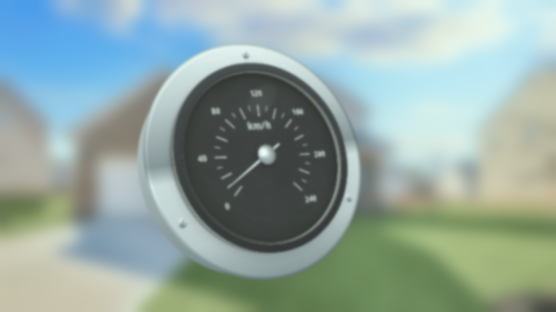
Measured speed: 10 (km/h)
